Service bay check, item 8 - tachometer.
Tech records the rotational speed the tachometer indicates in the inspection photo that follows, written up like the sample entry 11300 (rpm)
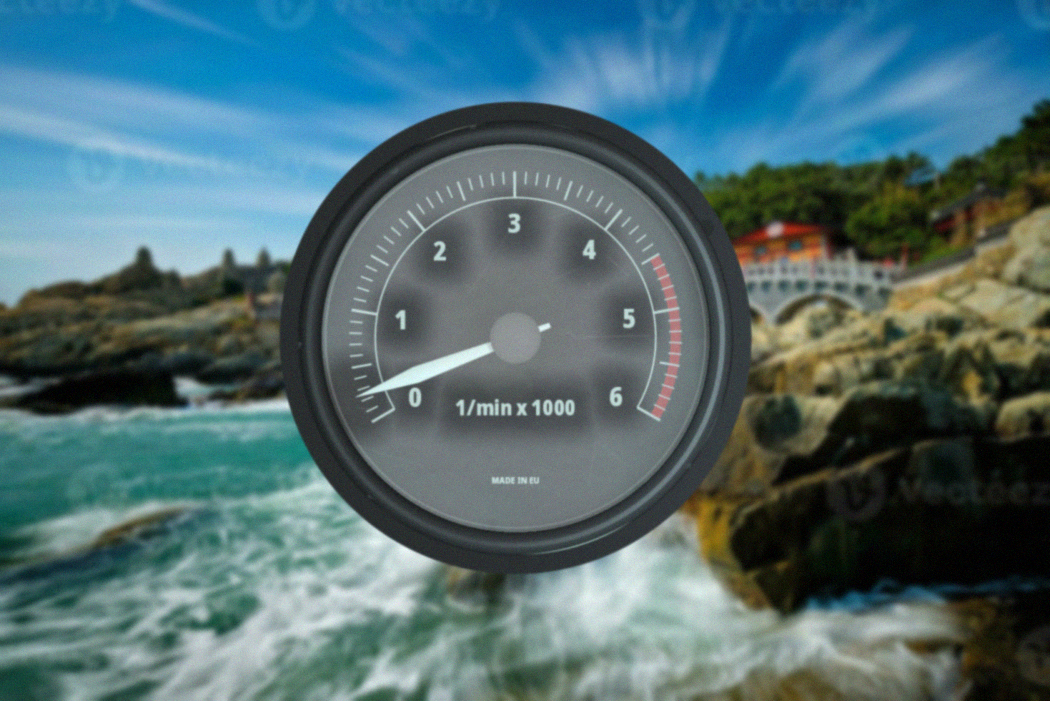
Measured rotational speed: 250 (rpm)
